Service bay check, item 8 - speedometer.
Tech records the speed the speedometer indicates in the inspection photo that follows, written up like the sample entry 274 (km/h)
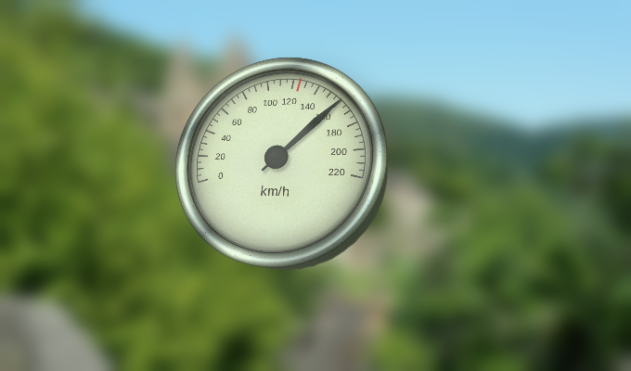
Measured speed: 160 (km/h)
